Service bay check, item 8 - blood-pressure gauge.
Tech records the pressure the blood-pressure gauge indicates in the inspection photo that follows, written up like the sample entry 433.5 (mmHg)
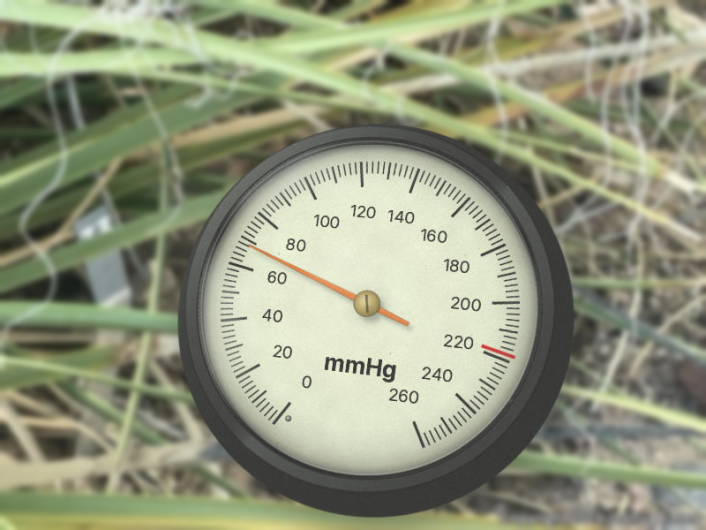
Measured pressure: 68 (mmHg)
